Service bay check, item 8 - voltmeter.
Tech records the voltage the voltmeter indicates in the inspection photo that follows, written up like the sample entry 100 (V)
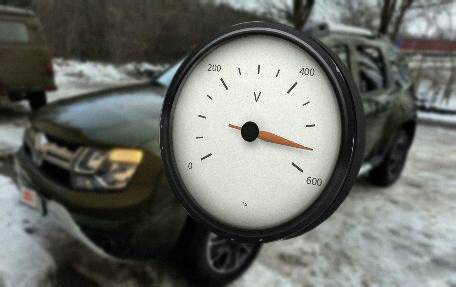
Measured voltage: 550 (V)
